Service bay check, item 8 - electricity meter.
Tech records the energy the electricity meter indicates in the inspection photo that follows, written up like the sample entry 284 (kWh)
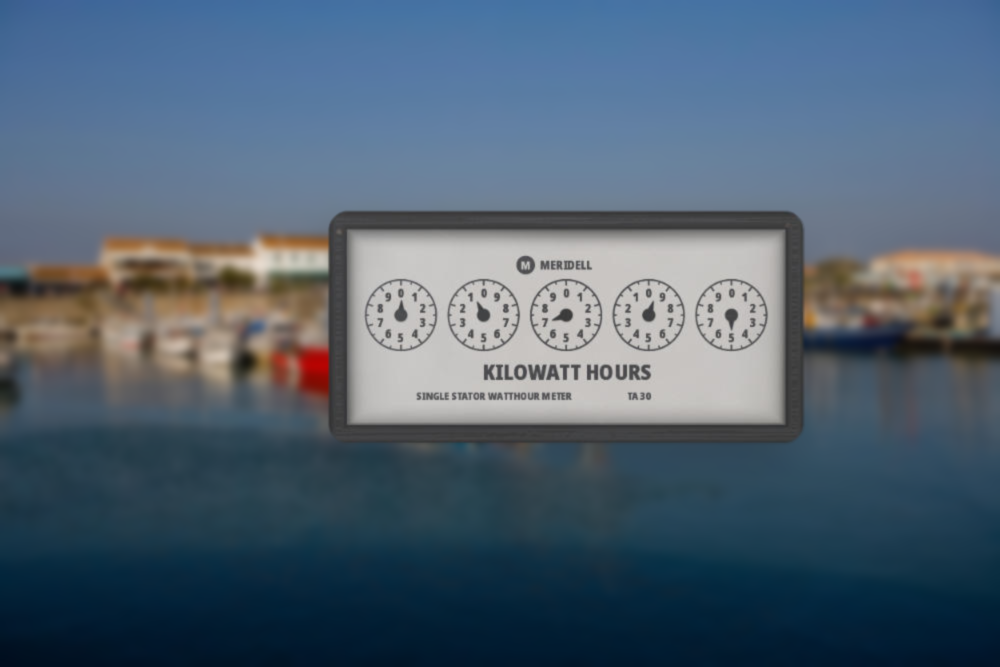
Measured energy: 695 (kWh)
